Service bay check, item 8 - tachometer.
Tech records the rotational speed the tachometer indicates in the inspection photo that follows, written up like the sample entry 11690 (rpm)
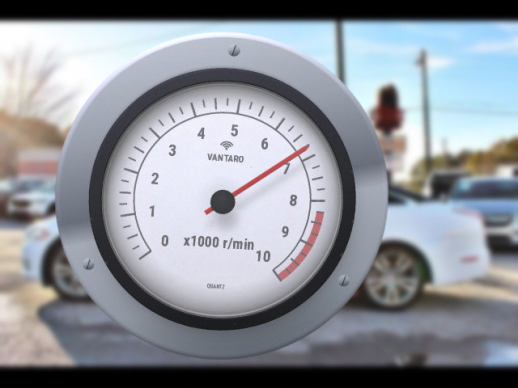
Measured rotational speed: 6750 (rpm)
